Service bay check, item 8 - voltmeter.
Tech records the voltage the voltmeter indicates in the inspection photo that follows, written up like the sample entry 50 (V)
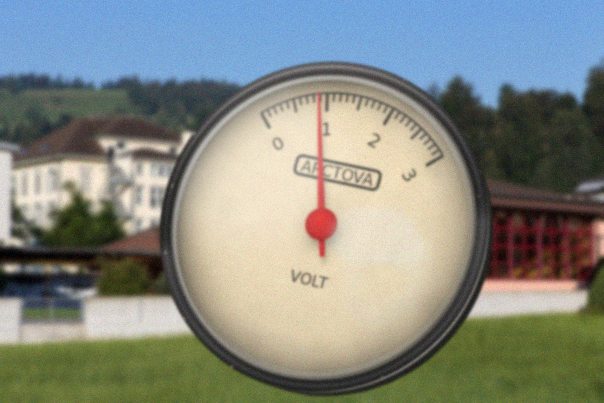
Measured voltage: 0.9 (V)
